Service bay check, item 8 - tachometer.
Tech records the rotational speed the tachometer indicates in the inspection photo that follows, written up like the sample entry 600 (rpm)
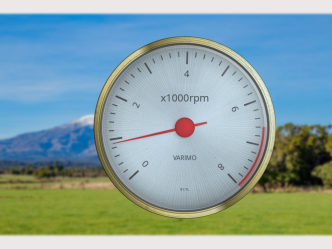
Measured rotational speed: 900 (rpm)
